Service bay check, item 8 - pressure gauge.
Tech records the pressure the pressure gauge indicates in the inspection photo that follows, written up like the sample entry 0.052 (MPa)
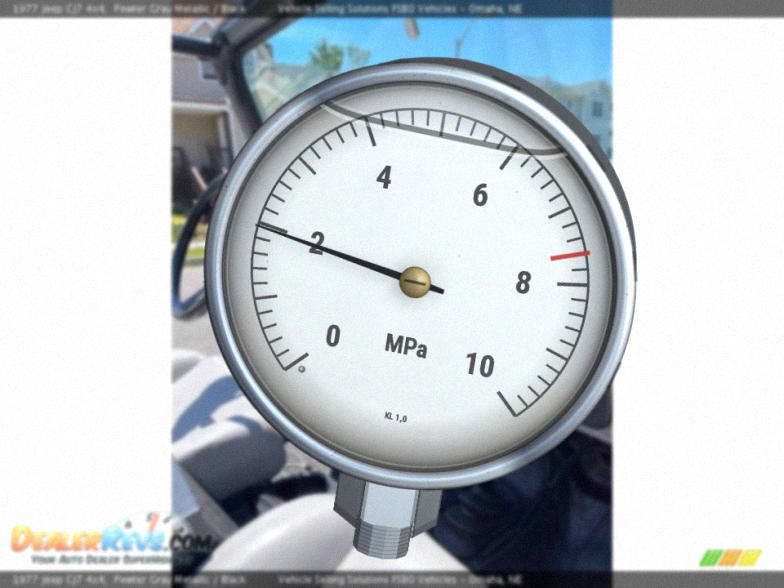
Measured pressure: 2 (MPa)
